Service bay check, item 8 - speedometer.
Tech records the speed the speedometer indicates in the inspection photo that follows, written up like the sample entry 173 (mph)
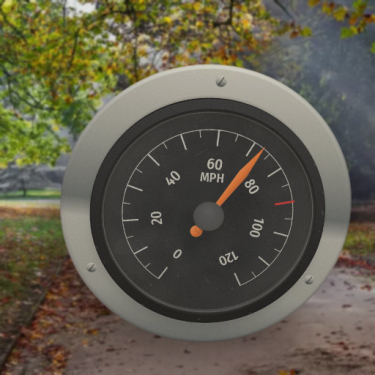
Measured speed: 72.5 (mph)
